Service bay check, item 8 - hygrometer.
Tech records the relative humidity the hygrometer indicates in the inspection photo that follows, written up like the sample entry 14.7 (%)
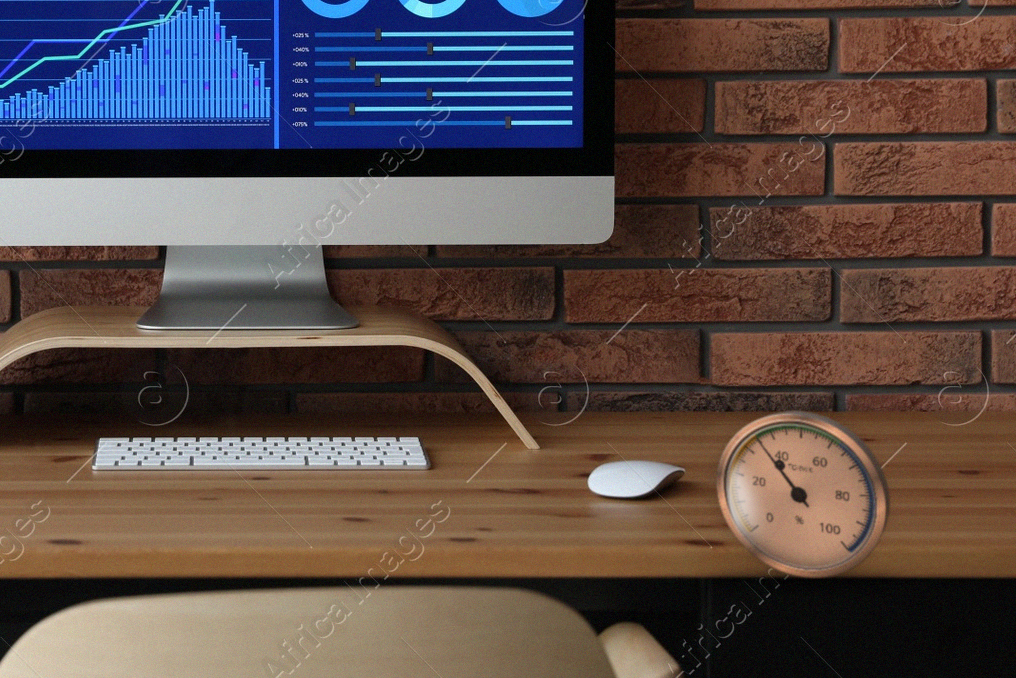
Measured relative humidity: 35 (%)
